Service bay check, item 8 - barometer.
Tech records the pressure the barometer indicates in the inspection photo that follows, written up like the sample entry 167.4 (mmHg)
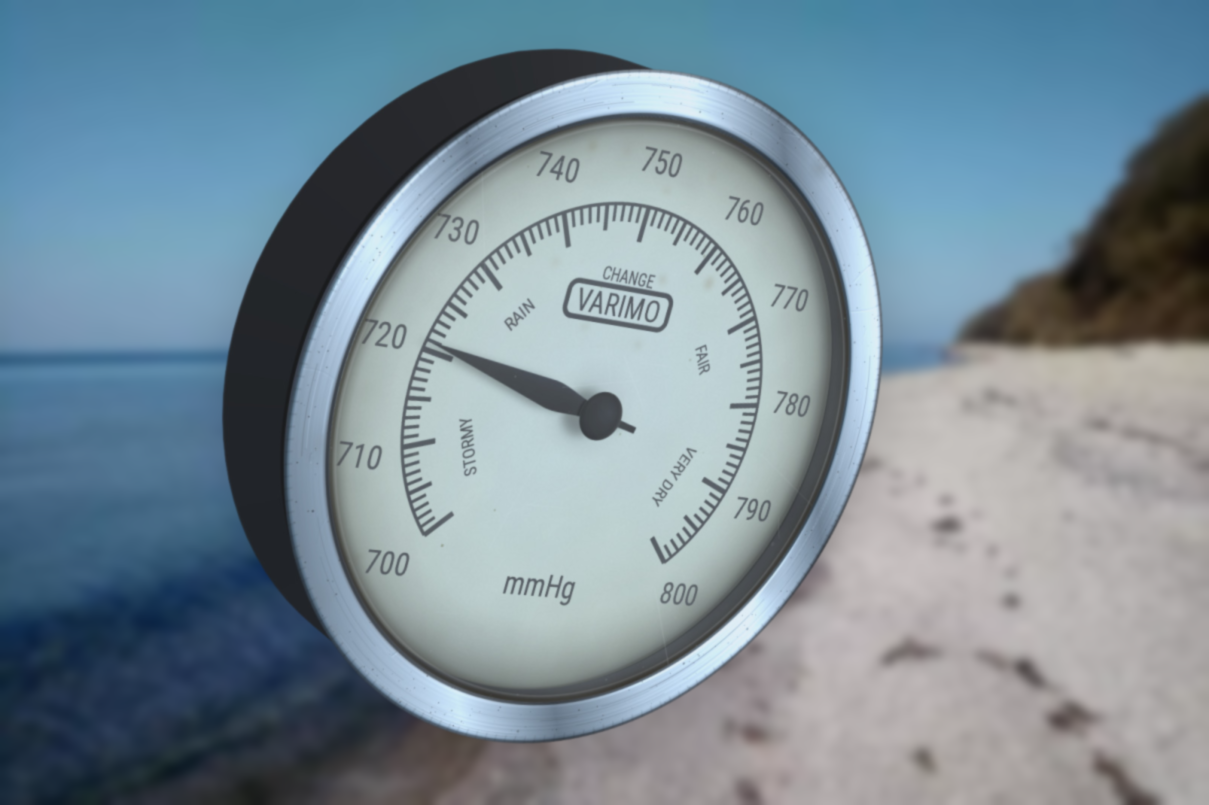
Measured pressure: 721 (mmHg)
